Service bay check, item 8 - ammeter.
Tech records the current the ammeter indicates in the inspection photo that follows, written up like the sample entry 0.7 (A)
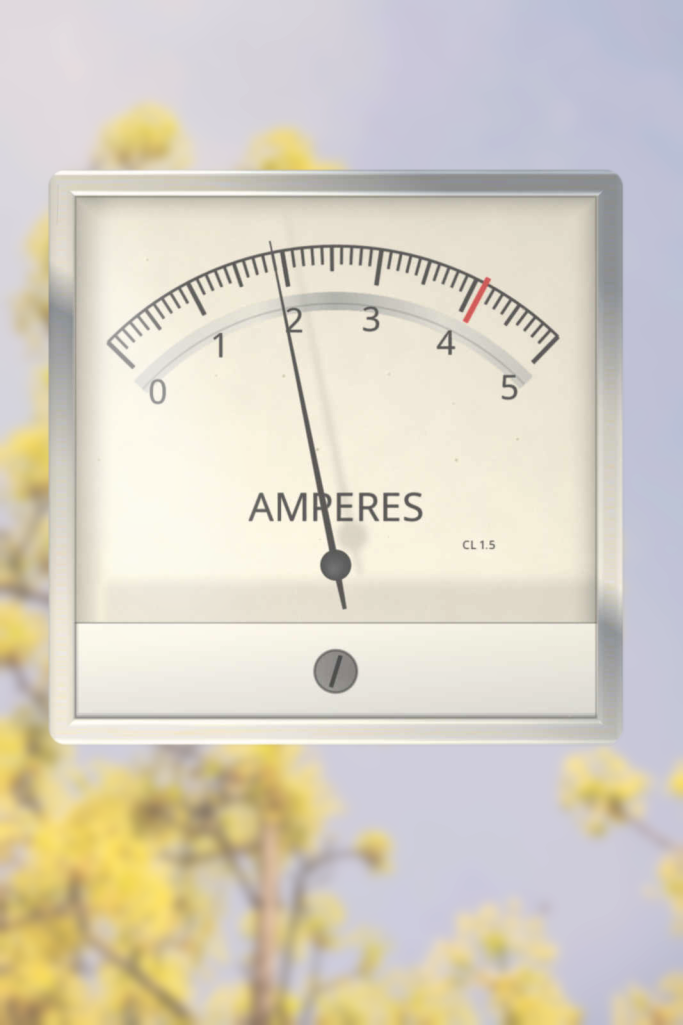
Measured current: 1.9 (A)
